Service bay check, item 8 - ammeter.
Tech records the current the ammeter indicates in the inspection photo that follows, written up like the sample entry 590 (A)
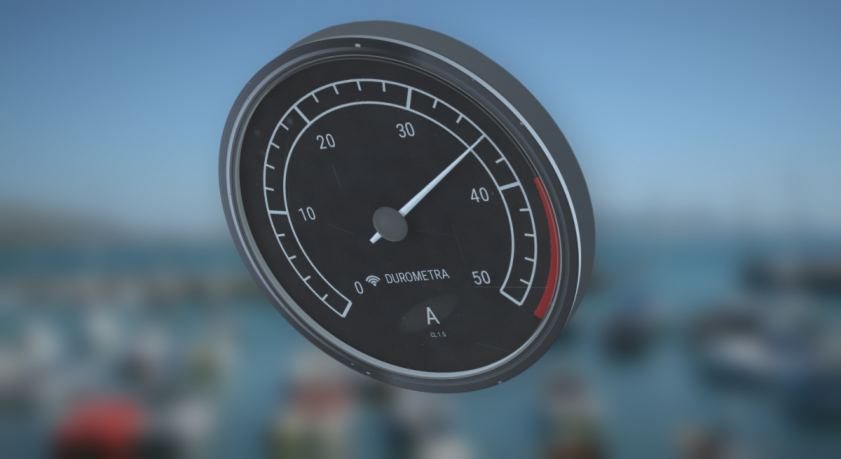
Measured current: 36 (A)
